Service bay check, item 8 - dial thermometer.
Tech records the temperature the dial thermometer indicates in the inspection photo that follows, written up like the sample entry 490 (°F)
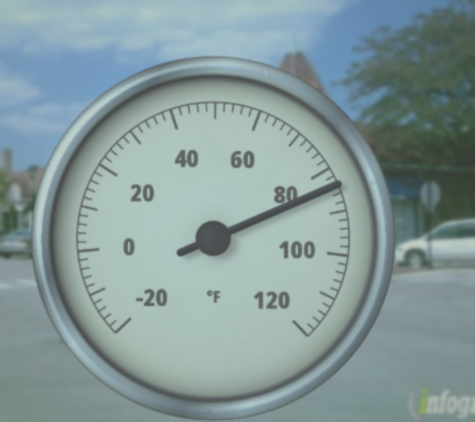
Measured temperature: 84 (°F)
